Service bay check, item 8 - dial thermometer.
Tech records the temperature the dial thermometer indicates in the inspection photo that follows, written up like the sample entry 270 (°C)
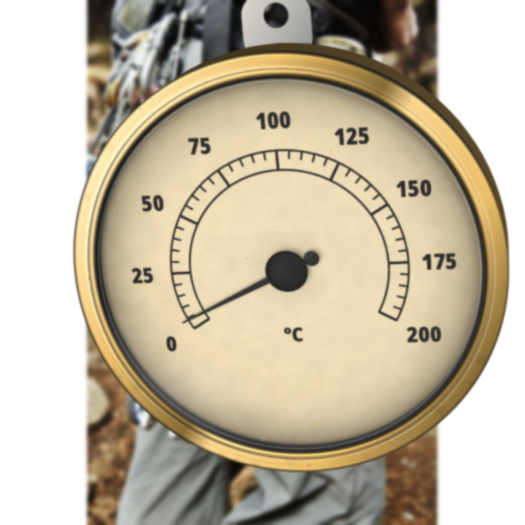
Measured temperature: 5 (°C)
